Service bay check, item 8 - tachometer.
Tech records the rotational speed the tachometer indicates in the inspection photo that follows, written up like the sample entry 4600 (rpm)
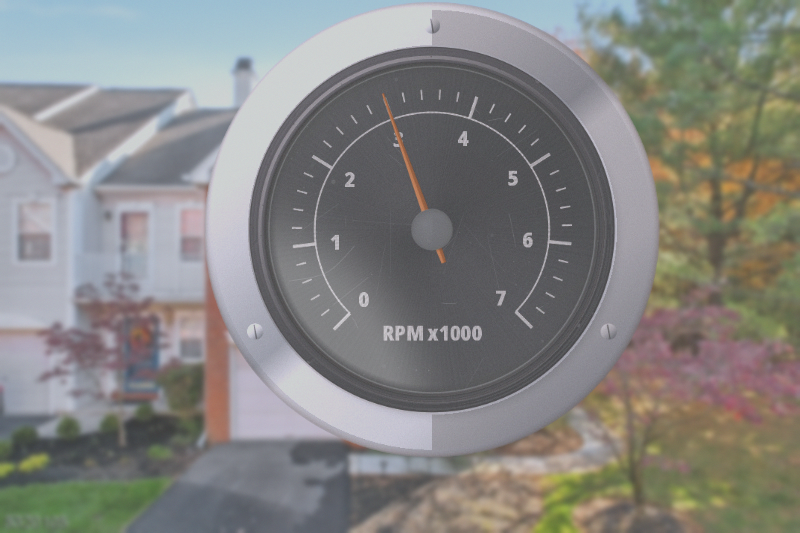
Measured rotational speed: 3000 (rpm)
